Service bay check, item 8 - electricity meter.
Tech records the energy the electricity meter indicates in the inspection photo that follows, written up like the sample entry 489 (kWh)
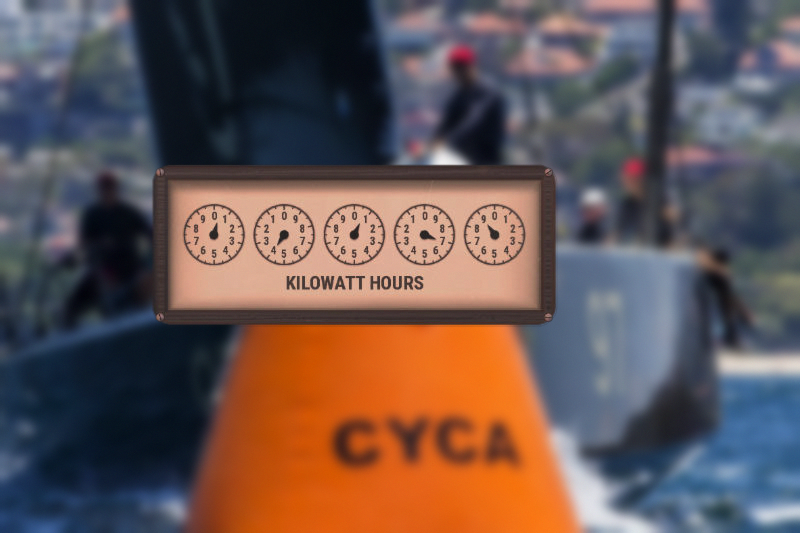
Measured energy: 4069 (kWh)
